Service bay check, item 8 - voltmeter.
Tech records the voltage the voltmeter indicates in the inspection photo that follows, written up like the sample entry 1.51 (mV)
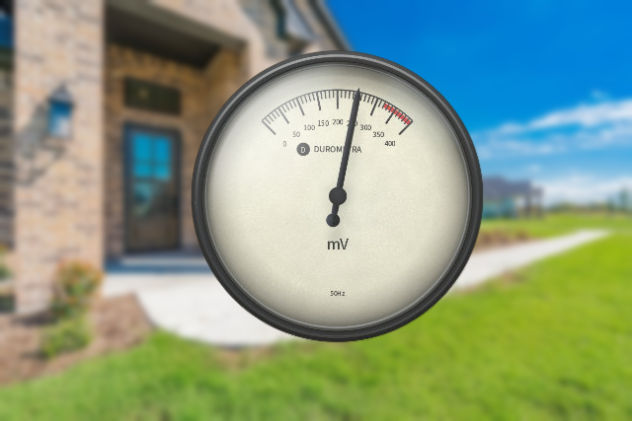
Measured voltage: 250 (mV)
